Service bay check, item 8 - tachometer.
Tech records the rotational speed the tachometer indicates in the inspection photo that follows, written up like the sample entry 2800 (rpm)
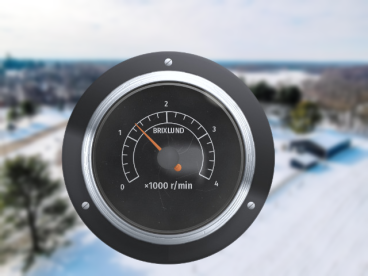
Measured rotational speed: 1300 (rpm)
